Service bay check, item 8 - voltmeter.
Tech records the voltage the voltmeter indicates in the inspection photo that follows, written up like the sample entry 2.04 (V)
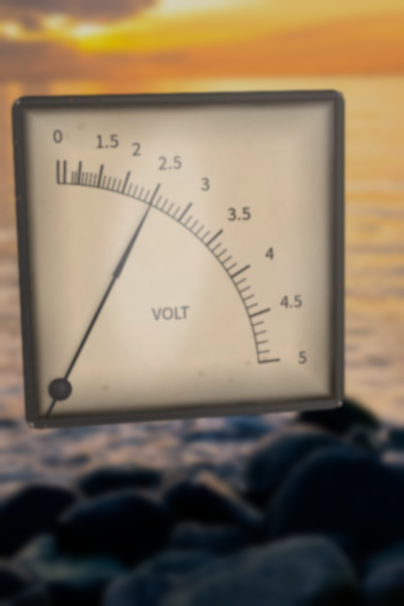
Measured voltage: 2.5 (V)
